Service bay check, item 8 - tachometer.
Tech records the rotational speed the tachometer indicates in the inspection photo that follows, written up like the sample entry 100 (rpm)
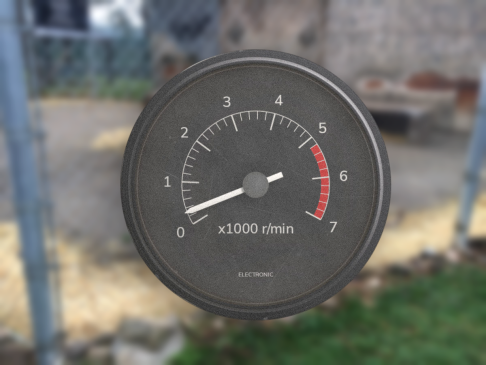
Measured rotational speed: 300 (rpm)
